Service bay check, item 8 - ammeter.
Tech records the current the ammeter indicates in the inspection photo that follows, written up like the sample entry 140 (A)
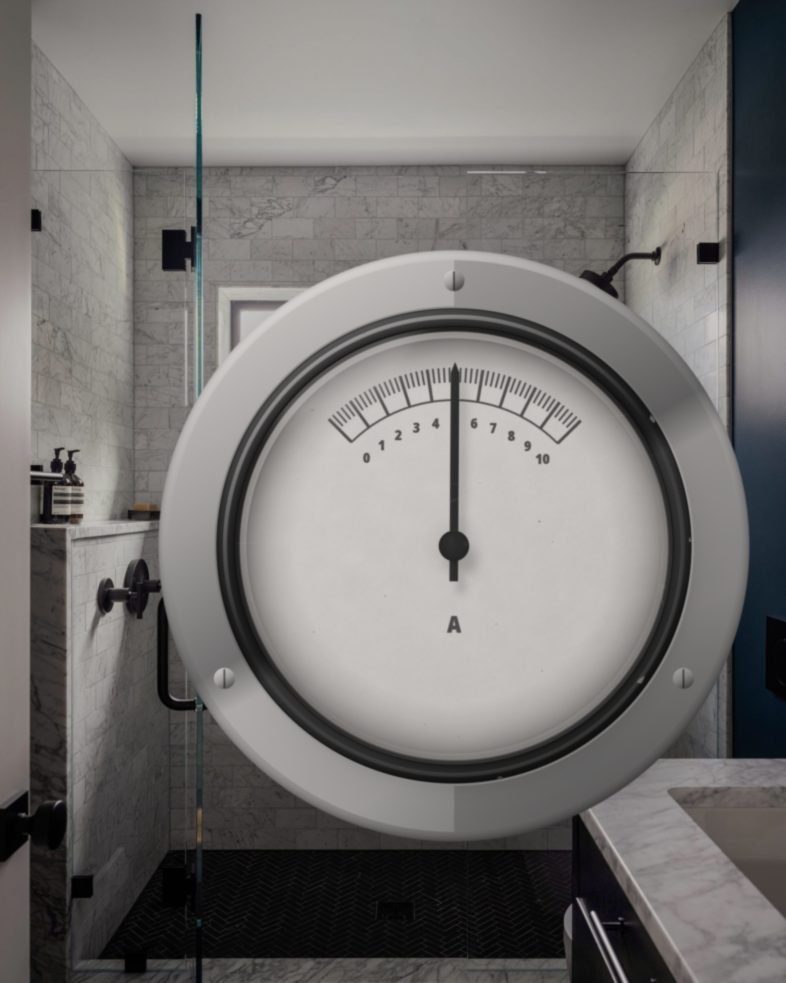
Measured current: 5 (A)
